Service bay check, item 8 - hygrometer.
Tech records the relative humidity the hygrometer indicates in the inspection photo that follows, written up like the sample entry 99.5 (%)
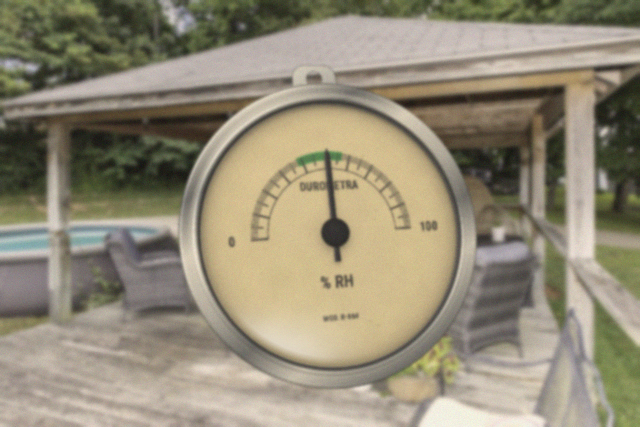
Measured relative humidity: 50 (%)
